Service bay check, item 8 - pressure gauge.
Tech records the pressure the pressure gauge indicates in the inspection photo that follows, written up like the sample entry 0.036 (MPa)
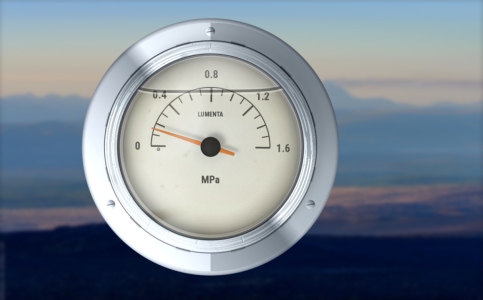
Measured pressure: 0.15 (MPa)
